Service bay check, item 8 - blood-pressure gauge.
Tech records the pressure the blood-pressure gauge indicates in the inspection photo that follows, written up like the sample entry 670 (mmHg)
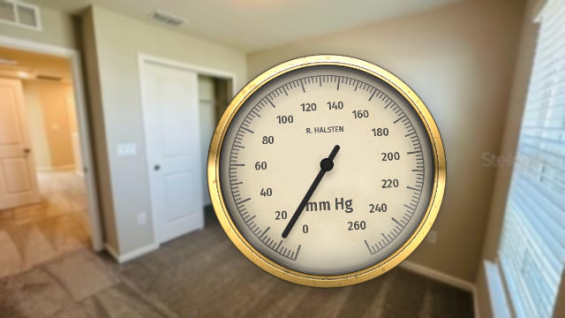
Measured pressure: 10 (mmHg)
